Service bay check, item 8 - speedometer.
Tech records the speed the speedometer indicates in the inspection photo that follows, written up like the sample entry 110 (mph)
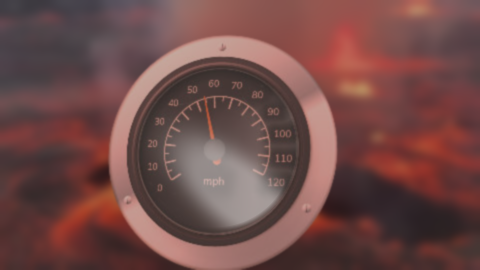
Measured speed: 55 (mph)
